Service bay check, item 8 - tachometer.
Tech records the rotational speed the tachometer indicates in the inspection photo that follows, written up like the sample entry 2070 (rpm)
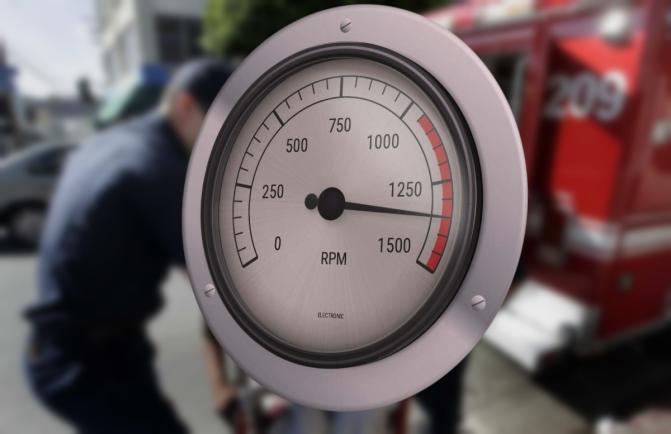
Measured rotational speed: 1350 (rpm)
